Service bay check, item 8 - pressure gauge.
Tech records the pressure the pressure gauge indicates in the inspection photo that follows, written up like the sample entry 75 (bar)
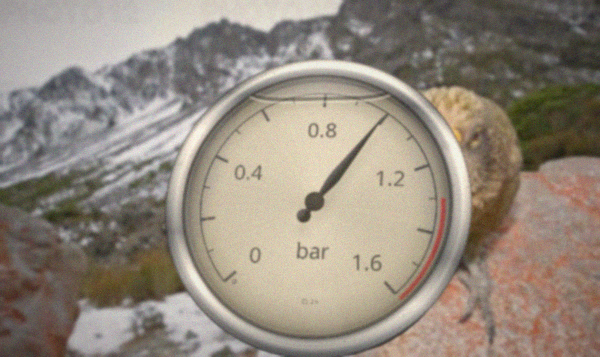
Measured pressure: 1 (bar)
